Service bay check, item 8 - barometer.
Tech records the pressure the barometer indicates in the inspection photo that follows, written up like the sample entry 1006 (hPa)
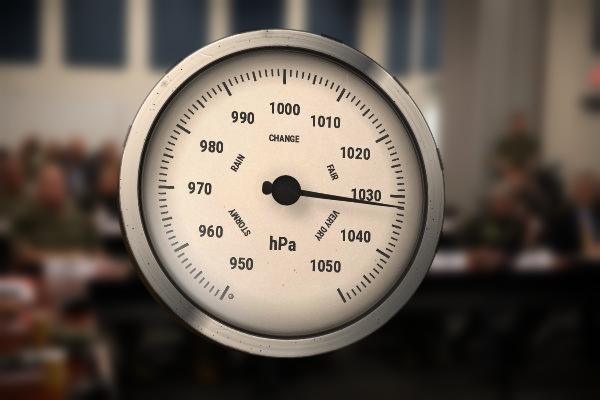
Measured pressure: 1032 (hPa)
